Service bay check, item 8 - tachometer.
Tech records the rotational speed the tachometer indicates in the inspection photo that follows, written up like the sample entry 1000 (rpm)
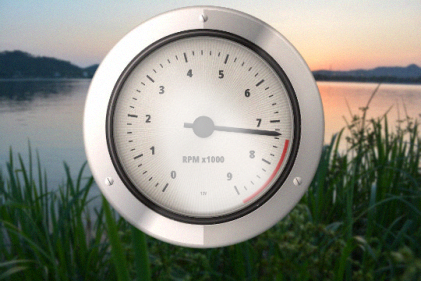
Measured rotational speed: 7300 (rpm)
